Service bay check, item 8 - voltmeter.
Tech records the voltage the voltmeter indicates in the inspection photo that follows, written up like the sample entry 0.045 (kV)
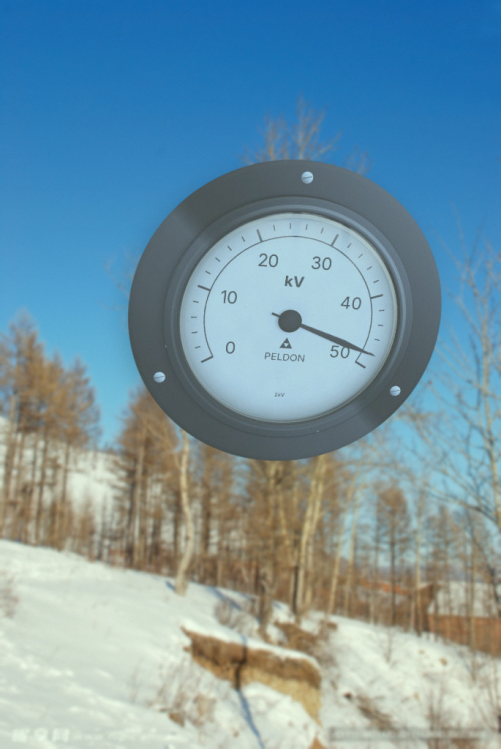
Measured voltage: 48 (kV)
